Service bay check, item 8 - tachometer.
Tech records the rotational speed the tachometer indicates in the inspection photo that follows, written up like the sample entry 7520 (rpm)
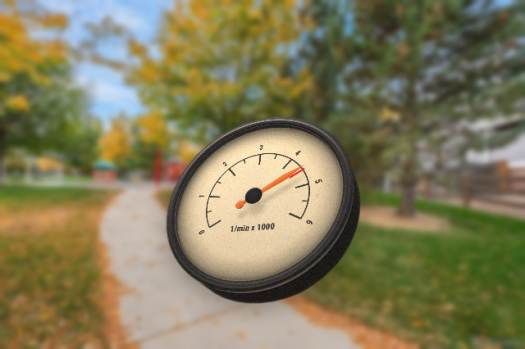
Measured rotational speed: 4500 (rpm)
